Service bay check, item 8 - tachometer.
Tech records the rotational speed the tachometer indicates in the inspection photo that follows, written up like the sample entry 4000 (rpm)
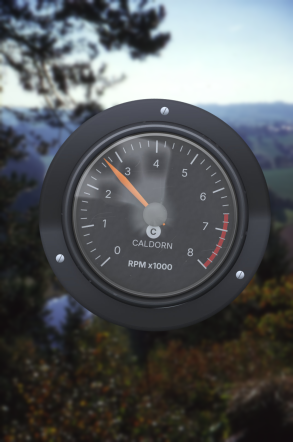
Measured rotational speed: 2700 (rpm)
